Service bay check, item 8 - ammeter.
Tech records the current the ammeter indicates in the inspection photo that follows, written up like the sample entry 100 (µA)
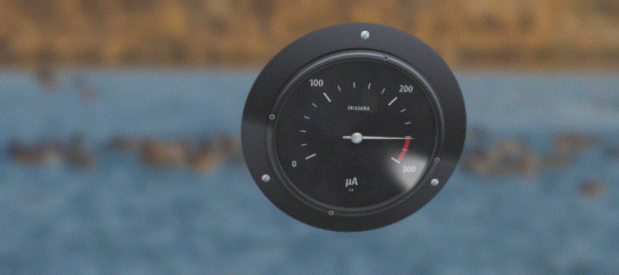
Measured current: 260 (µA)
